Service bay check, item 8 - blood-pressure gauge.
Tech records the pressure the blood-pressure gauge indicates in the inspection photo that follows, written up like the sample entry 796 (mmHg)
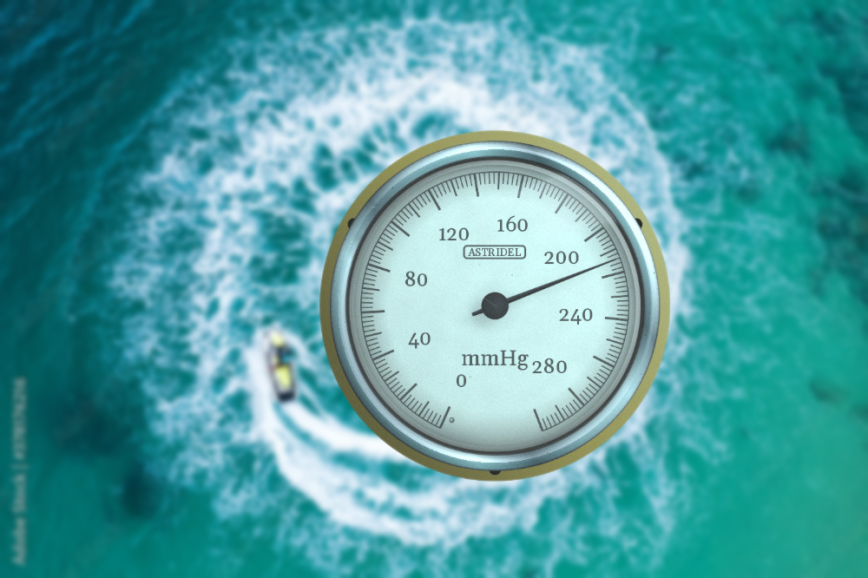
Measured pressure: 214 (mmHg)
